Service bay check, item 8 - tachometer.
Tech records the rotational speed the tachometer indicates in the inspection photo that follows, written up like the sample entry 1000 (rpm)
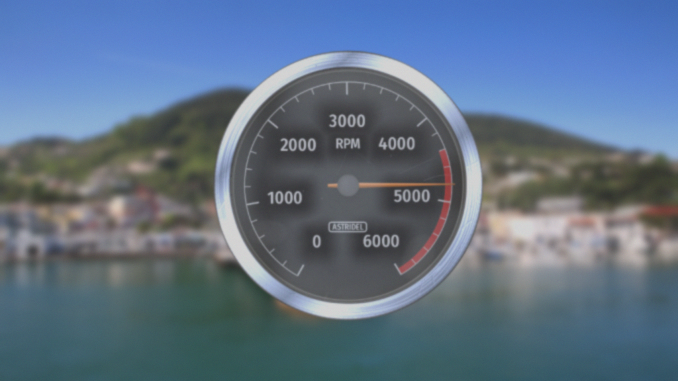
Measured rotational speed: 4800 (rpm)
